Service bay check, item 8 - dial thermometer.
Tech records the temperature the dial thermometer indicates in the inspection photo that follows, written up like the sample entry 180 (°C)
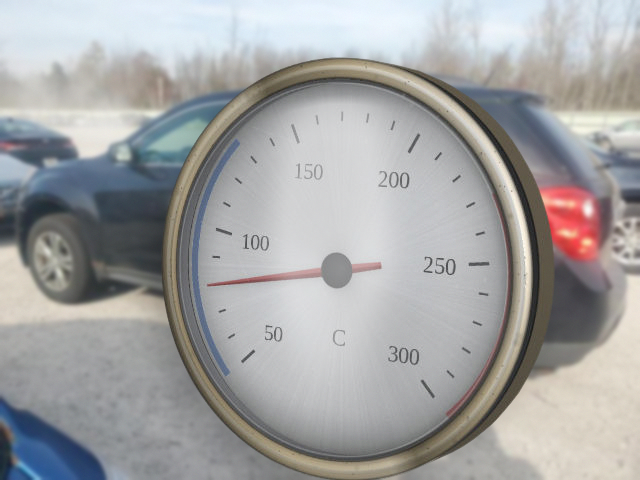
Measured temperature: 80 (°C)
